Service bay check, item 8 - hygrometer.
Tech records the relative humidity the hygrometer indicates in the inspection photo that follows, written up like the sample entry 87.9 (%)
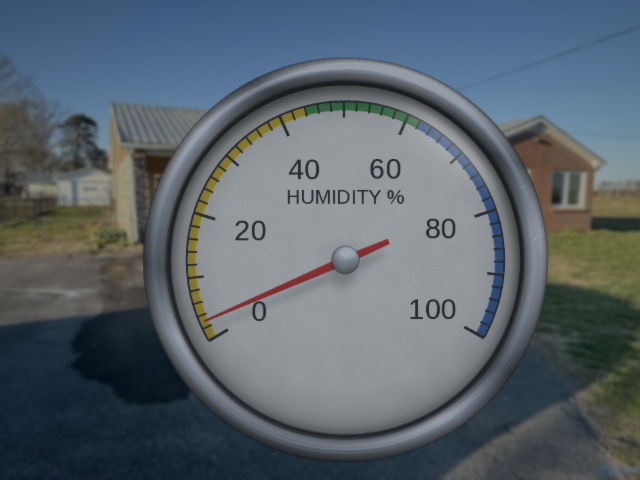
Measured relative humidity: 3 (%)
